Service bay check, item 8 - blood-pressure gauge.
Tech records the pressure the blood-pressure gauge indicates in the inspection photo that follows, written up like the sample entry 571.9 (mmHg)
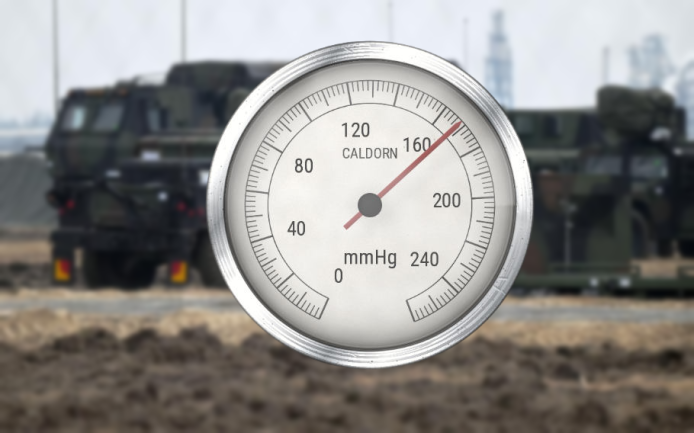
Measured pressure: 168 (mmHg)
